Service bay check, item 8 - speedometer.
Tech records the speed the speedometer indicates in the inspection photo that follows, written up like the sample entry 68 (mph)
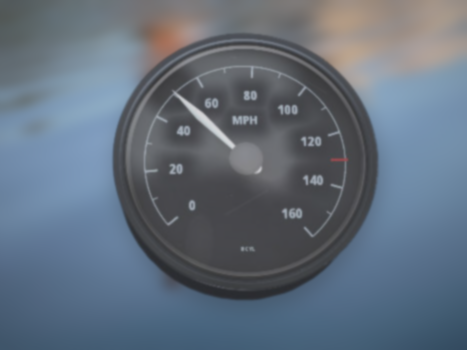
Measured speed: 50 (mph)
